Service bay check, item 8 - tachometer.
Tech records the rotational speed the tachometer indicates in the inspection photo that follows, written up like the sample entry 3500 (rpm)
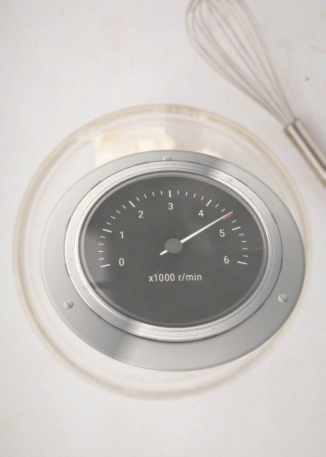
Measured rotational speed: 4600 (rpm)
